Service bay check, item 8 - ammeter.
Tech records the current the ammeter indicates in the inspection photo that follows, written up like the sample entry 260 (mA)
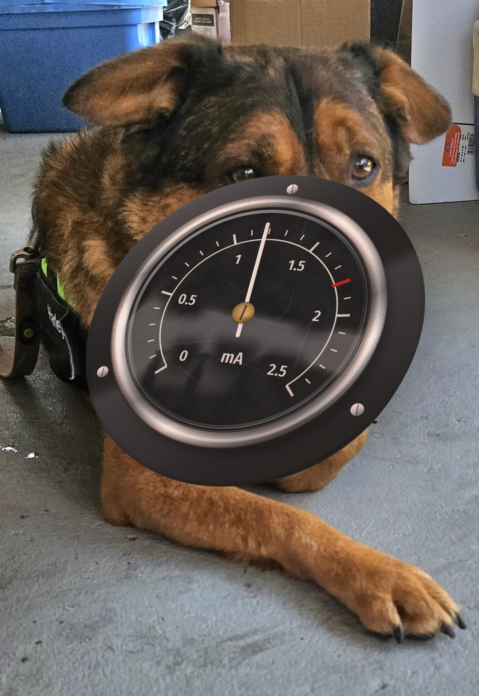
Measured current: 1.2 (mA)
